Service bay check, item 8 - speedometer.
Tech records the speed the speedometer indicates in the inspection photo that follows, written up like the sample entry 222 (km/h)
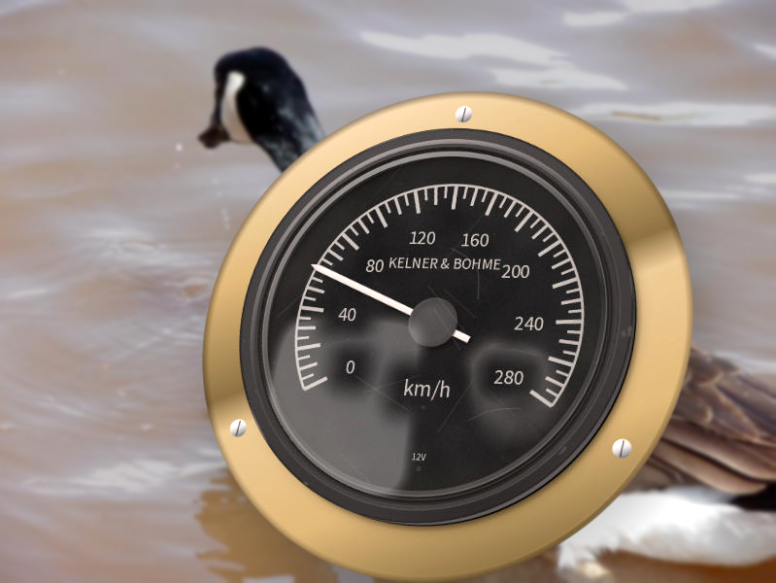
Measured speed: 60 (km/h)
